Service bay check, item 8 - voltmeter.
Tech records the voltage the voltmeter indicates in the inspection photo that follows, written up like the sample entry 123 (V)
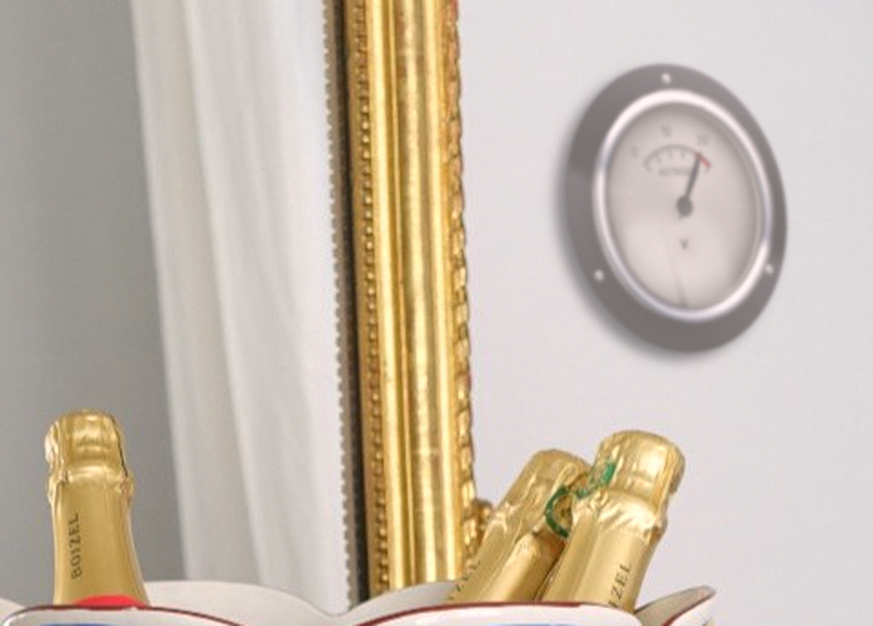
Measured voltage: 20 (V)
